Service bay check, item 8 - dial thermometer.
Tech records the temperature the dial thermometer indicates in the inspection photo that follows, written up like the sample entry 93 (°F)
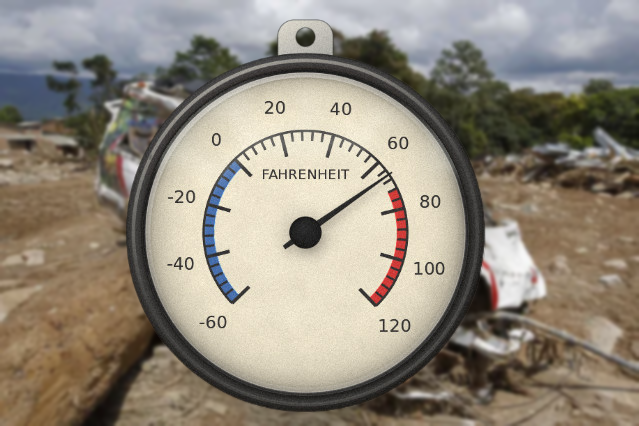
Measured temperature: 66 (°F)
